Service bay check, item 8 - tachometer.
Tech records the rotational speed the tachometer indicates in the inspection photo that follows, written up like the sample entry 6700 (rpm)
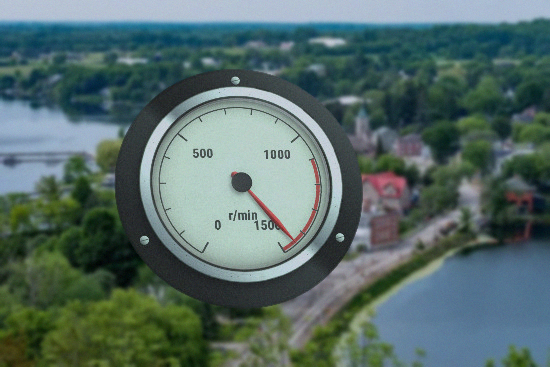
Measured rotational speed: 1450 (rpm)
